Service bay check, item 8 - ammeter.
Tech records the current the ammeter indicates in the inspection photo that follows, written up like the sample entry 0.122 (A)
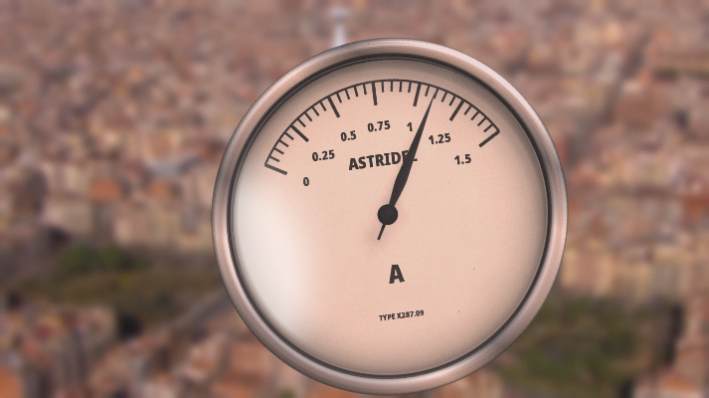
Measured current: 1.1 (A)
